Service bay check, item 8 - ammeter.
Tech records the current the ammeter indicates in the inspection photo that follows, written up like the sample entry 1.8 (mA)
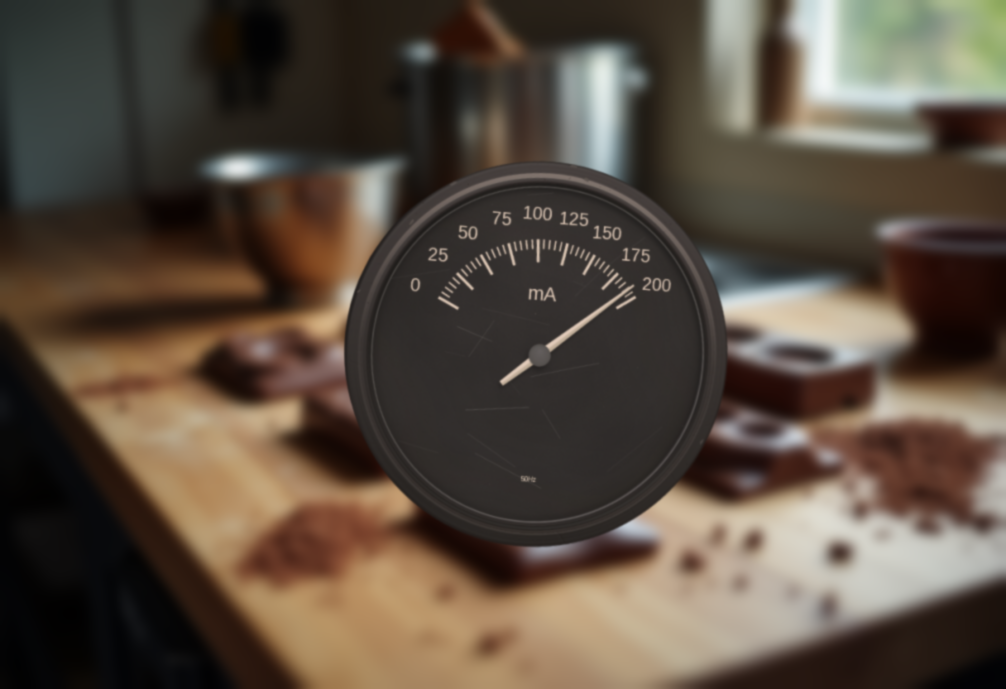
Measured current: 190 (mA)
